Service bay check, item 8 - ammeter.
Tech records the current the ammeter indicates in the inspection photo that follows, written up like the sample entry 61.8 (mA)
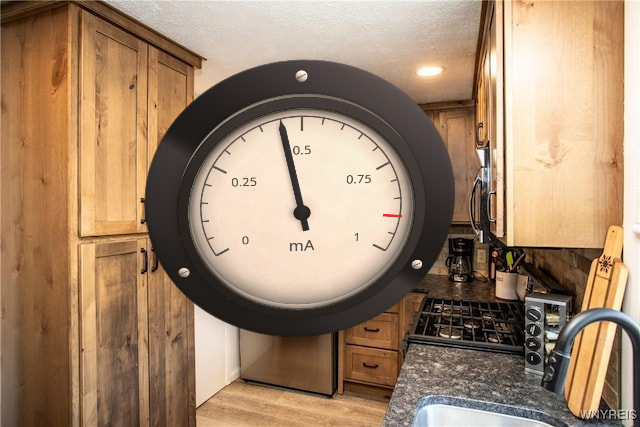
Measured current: 0.45 (mA)
